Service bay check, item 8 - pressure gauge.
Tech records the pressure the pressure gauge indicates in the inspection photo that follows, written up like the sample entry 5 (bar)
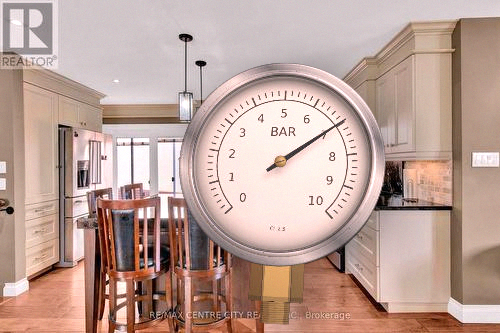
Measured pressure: 7 (bar)
